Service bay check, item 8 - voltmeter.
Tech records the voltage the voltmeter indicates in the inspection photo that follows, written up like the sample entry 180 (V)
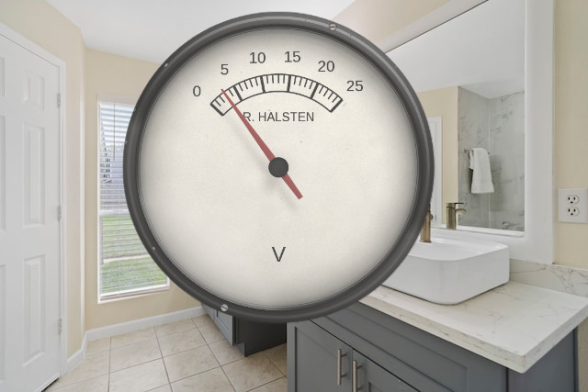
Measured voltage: 3 (V)
